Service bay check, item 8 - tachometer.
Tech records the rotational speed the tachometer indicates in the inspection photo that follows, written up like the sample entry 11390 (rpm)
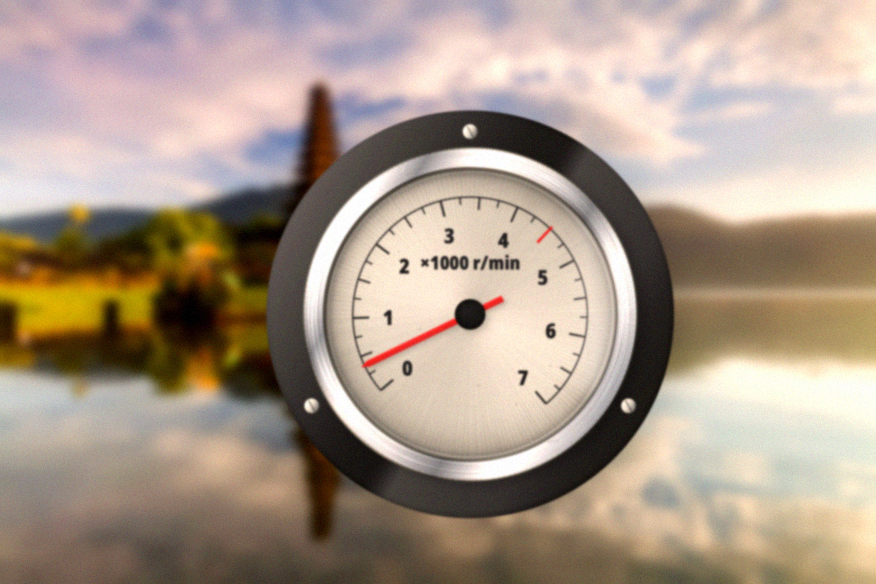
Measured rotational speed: 375 (rpm)
